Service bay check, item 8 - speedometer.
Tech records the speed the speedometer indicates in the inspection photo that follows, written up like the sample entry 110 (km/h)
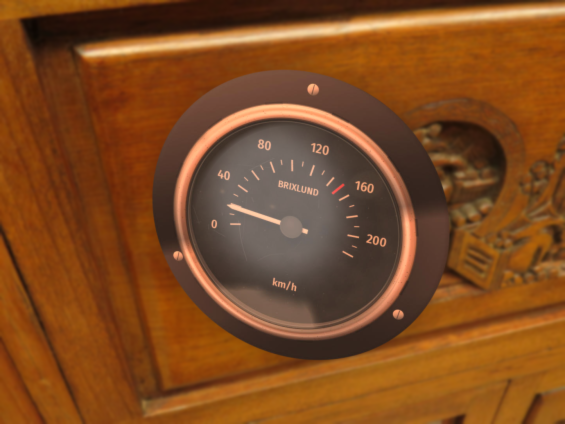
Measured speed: 20 (km/h)
